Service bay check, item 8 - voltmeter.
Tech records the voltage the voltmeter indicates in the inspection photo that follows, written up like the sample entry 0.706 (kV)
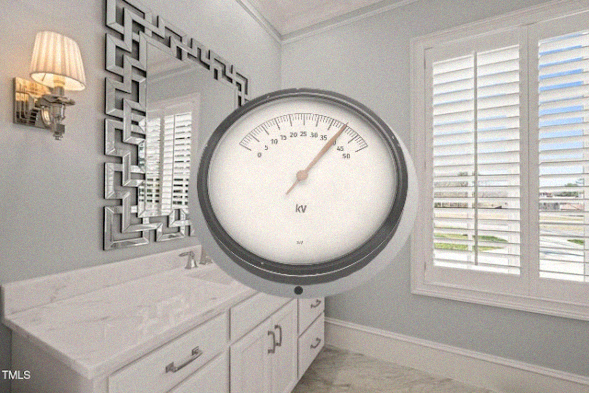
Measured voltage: 40 (kV)
